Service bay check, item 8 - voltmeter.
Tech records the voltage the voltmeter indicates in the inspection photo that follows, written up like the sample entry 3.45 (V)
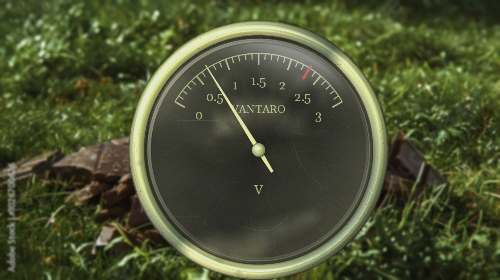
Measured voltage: 0.7 (V)
